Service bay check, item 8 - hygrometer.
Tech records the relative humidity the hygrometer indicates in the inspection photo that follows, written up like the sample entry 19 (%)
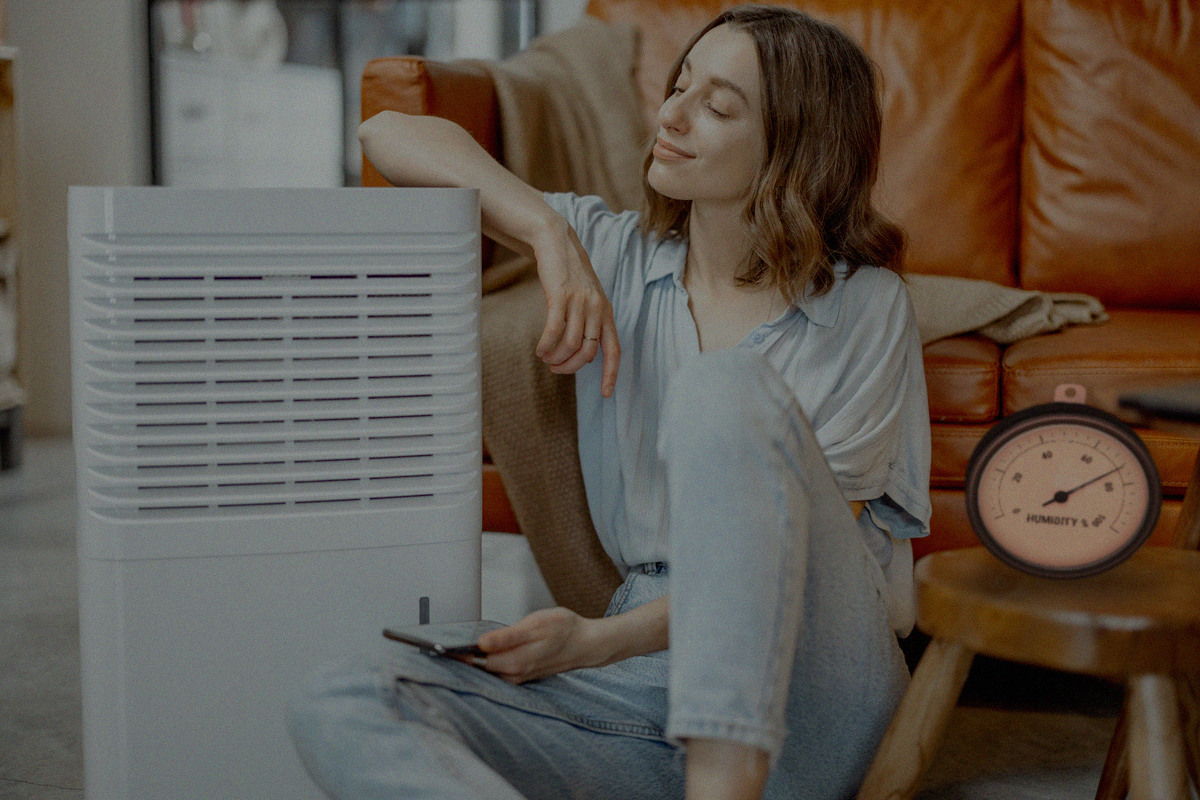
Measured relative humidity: 72 (%)
